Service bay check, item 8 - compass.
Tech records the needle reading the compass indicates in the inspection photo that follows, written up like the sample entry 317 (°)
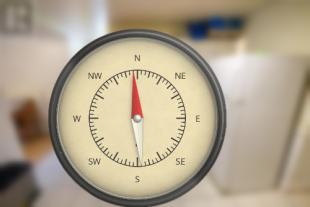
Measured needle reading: 355 (°)
